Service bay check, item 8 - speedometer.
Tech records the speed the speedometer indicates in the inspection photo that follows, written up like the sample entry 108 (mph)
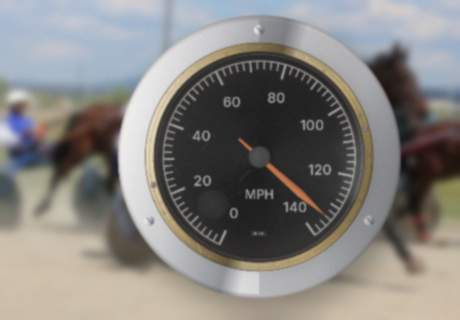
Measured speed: 134 (mph)
